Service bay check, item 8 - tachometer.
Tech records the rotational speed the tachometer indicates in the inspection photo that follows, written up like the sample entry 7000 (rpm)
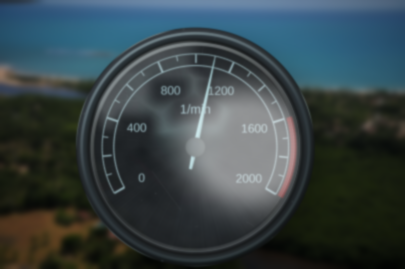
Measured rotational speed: 1100 (rpm)
